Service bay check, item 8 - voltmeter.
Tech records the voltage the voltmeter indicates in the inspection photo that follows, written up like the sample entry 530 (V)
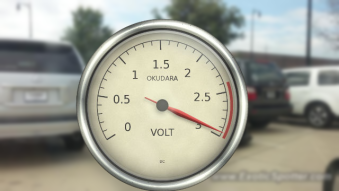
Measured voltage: 2.95 (V)
